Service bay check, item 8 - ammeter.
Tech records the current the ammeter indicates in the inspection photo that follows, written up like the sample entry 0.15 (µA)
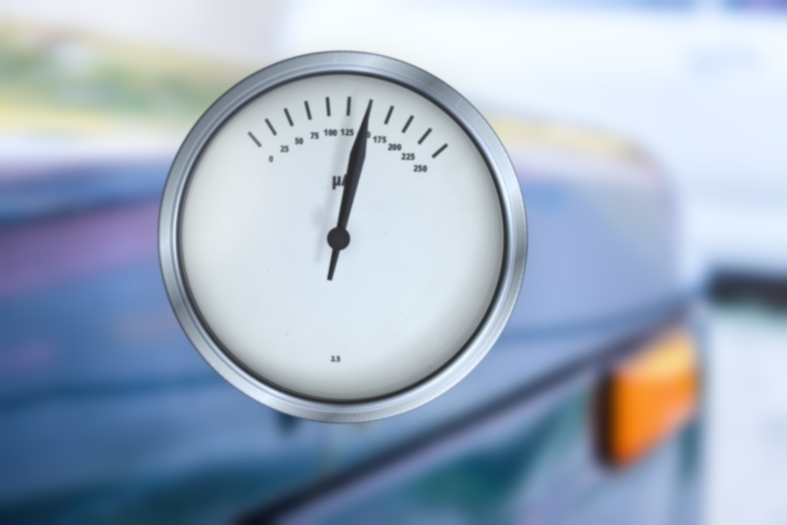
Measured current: 150 (µA)
